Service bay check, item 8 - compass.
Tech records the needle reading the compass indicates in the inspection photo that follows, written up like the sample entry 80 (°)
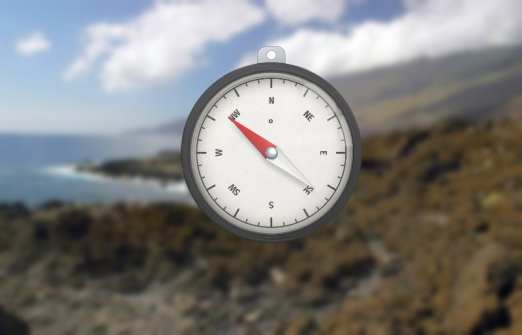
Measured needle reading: 310 (°)
